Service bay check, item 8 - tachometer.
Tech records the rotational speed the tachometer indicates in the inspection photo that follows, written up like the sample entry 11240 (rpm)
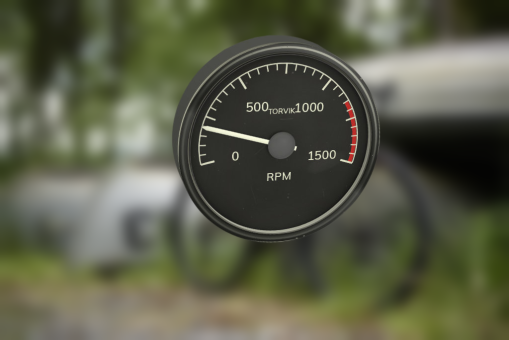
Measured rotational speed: 200 (rpm)
